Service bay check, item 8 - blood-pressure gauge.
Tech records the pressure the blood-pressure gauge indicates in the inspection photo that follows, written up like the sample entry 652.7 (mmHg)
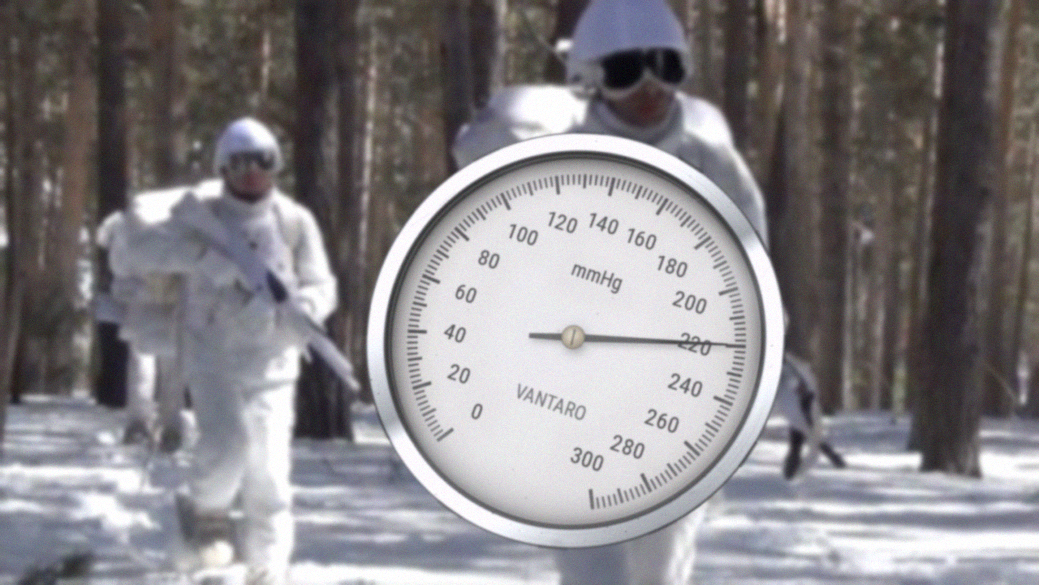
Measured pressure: 220 (mmHg)
